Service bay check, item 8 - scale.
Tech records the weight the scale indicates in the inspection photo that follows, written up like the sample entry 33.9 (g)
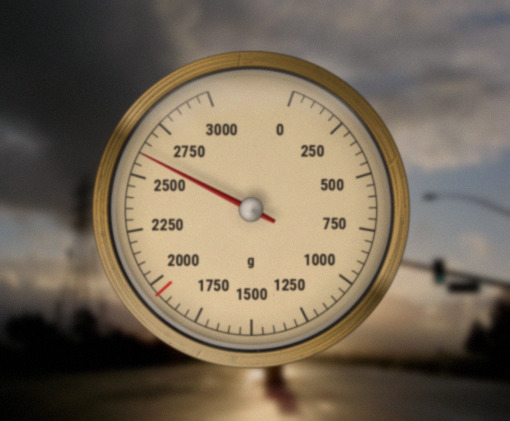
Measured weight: 2600 (g)
